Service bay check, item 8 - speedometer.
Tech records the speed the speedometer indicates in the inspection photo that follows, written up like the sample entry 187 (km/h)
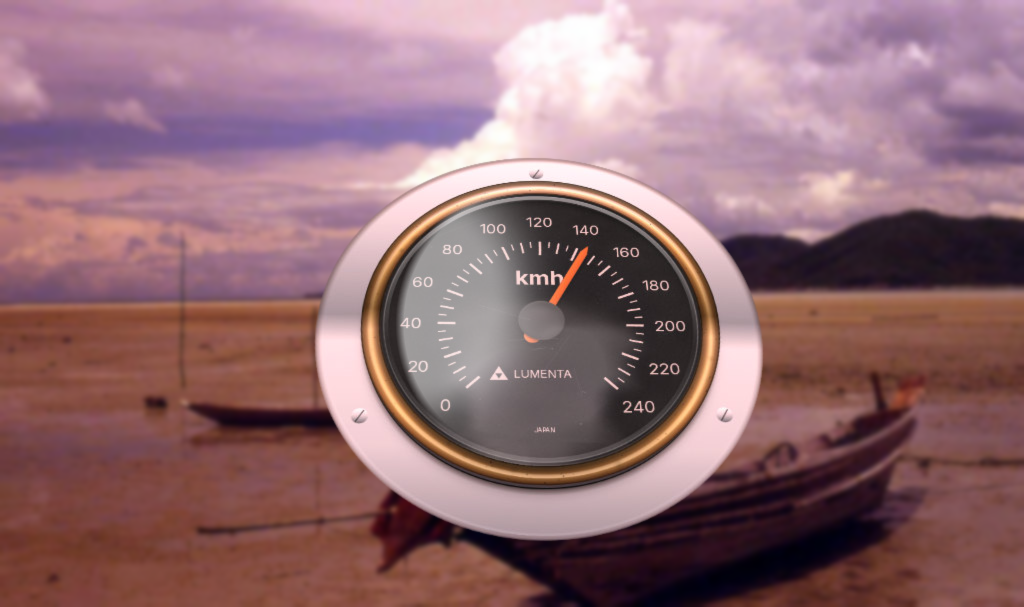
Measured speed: 145 (km/h)
